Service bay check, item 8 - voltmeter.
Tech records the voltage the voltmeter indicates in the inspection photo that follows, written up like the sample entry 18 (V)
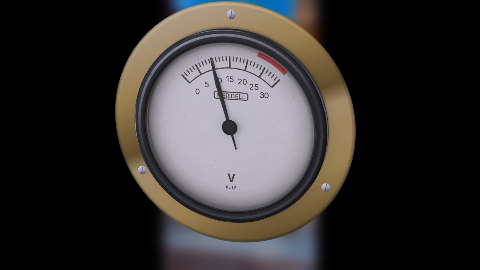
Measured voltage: 10 (V)
